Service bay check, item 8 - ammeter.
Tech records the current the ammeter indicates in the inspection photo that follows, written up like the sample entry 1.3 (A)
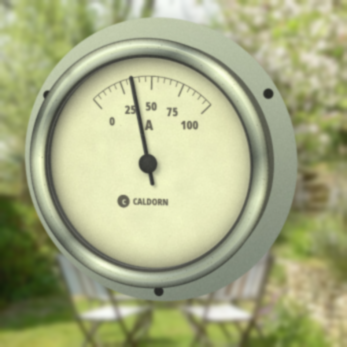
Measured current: 35 (A)
